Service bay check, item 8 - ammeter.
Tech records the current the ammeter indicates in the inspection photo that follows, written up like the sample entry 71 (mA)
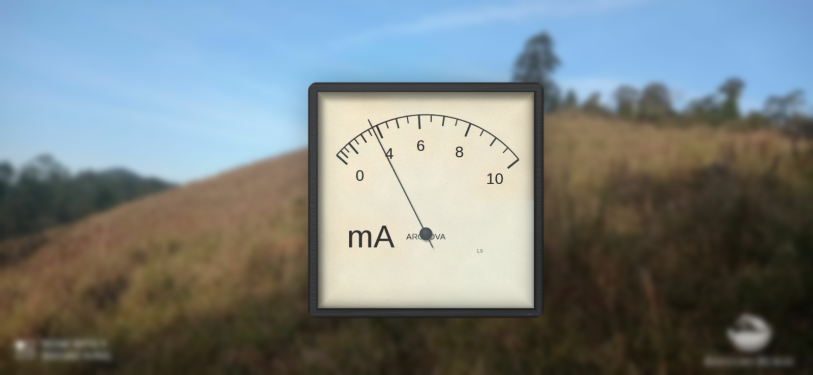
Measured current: 3.75 (mA)
